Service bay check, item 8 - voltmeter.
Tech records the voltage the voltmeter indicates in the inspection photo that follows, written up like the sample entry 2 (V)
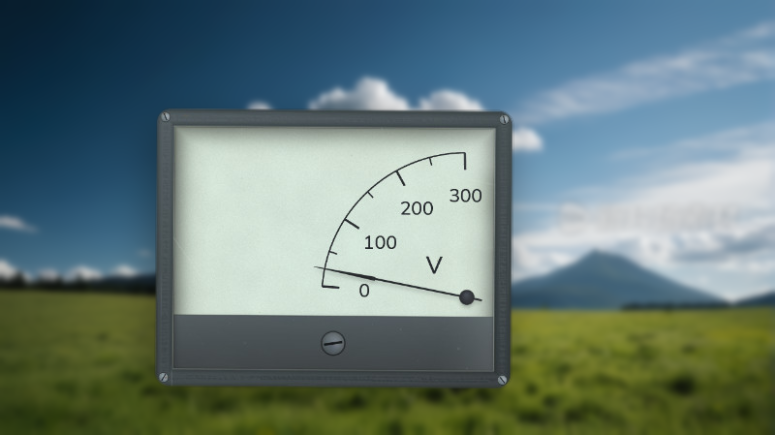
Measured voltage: 25 (V)
